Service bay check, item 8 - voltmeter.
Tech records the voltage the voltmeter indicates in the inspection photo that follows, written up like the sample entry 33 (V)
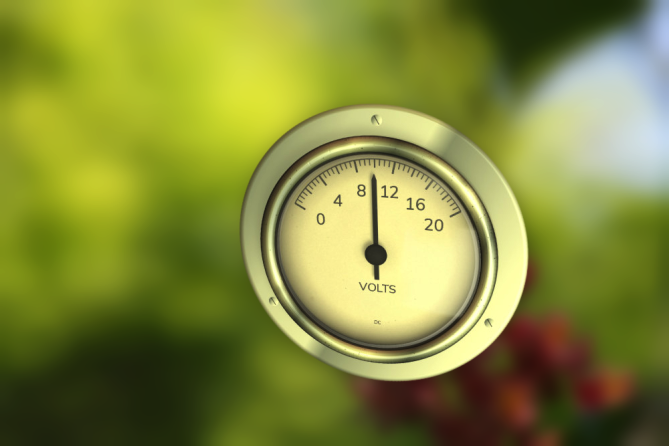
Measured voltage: 10 (V)
